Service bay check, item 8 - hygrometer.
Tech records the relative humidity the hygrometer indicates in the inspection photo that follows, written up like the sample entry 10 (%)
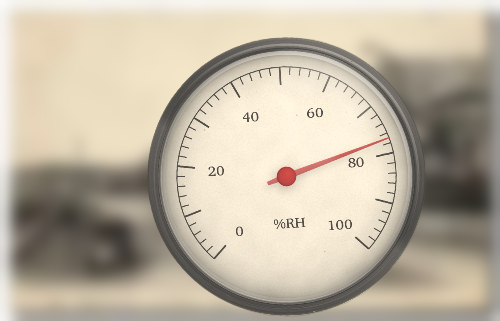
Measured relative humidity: 77 (%)
